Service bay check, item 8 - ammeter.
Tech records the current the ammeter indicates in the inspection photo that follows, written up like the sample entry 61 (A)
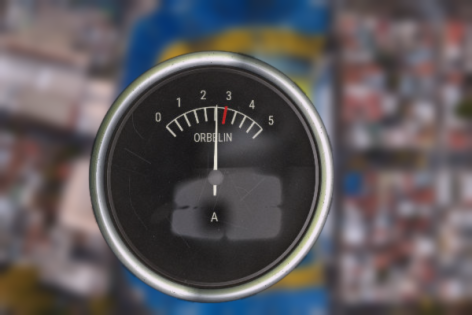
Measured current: 2.5 (A)
